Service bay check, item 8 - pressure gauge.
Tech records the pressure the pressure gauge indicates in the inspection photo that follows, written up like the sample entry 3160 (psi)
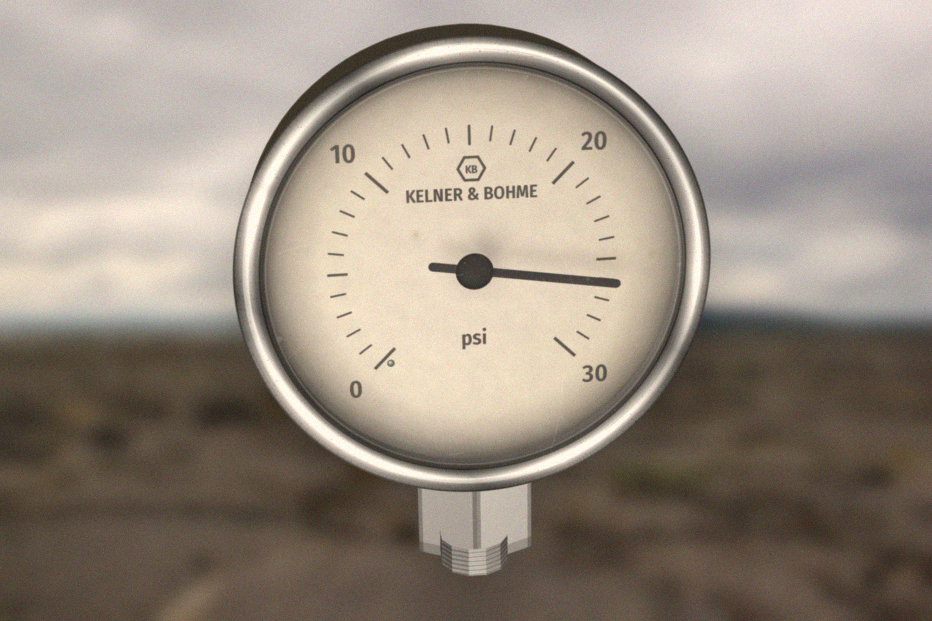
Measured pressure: 26 (psi)
